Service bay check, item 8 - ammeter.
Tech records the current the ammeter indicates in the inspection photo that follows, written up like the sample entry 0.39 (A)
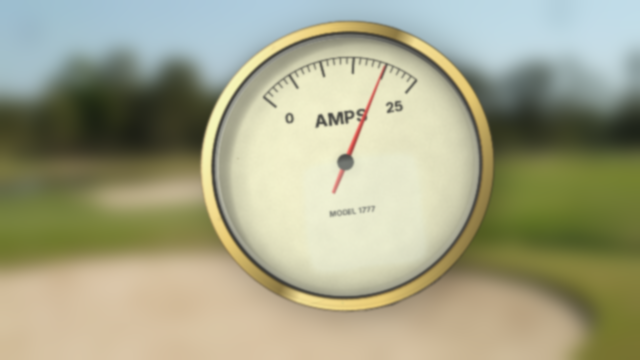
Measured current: 20 (A)
